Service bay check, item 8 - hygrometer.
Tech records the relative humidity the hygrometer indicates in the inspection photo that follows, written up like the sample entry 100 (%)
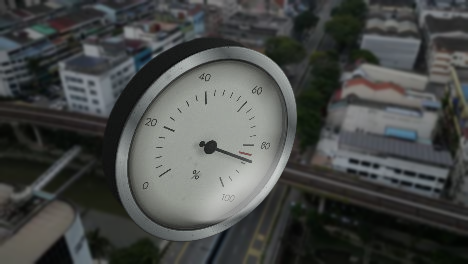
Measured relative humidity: 86 (%)
